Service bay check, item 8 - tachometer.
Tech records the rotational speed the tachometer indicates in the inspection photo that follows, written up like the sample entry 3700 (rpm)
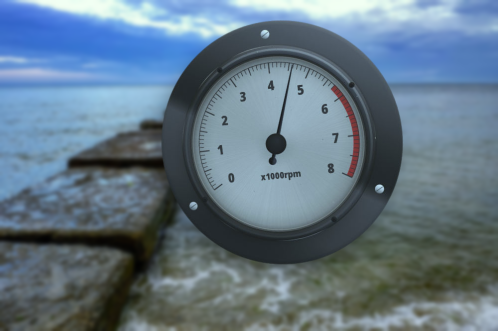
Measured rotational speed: 4600 (rpm)
